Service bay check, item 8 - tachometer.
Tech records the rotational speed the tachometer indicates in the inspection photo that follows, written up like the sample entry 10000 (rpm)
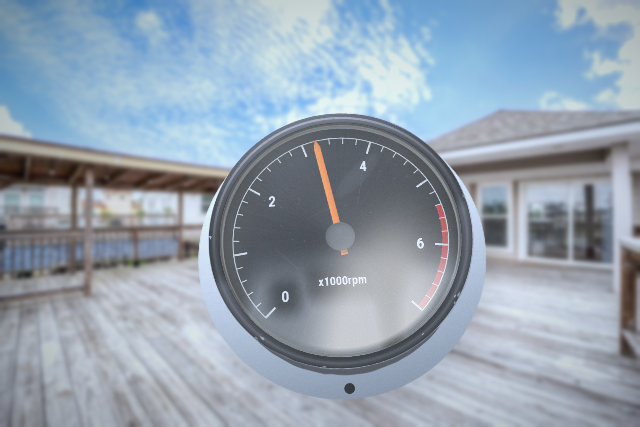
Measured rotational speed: 3200 (rpm)
